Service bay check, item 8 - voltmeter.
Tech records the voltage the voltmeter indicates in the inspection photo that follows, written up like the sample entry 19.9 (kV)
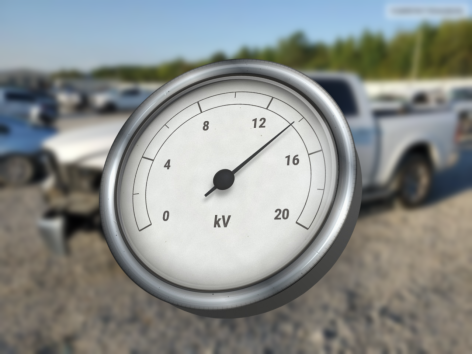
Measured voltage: 14 (kV)
